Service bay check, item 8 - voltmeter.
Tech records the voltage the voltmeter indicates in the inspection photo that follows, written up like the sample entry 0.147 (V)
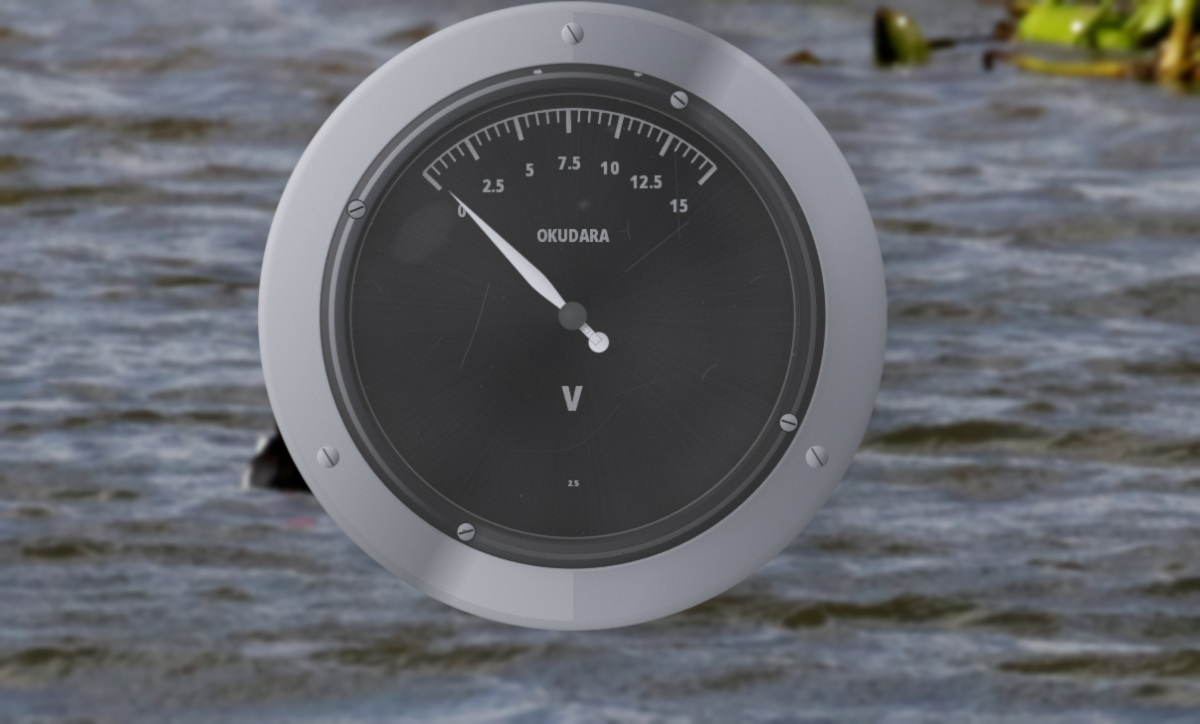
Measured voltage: 0.25 (V)
